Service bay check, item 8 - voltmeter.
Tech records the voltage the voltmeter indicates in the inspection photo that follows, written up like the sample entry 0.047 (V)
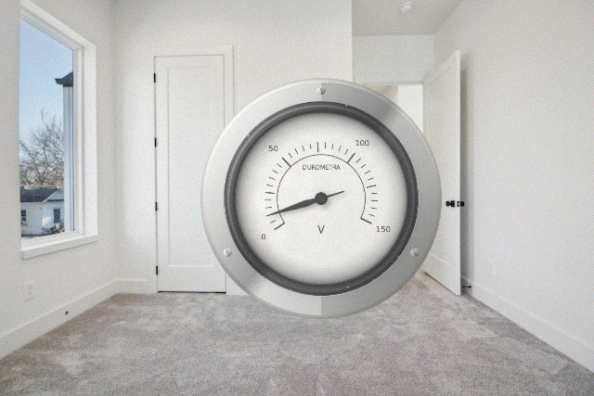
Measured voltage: 10 (V)
